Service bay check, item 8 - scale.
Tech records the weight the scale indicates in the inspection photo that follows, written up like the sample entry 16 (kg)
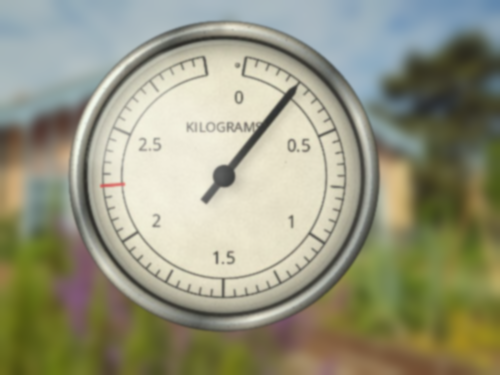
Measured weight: 0.25 (kg)
